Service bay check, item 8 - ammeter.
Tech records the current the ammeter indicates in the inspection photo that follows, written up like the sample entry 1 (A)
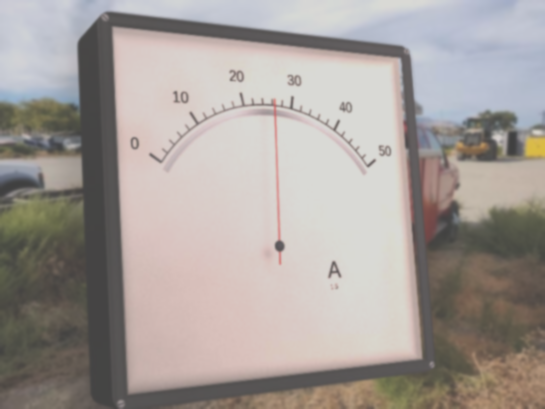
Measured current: 26 (A)
